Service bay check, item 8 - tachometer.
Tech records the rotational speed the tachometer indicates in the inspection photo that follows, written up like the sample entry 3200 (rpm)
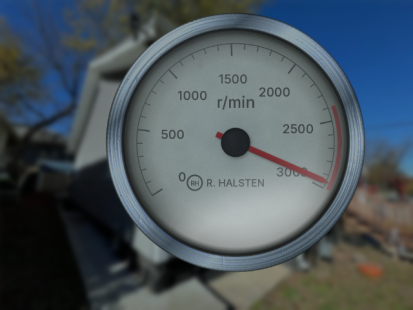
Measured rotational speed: 2950 (rpm)
